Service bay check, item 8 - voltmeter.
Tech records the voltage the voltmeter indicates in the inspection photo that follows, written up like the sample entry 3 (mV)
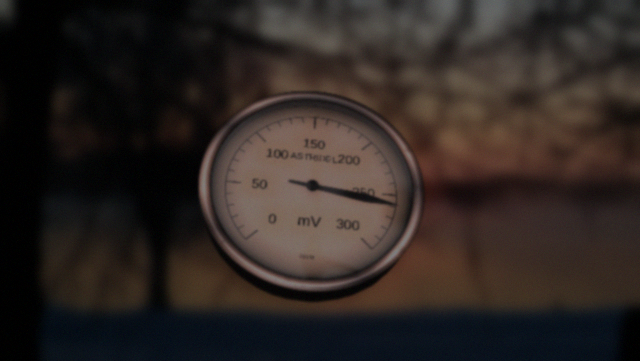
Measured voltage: 260 (mV)
